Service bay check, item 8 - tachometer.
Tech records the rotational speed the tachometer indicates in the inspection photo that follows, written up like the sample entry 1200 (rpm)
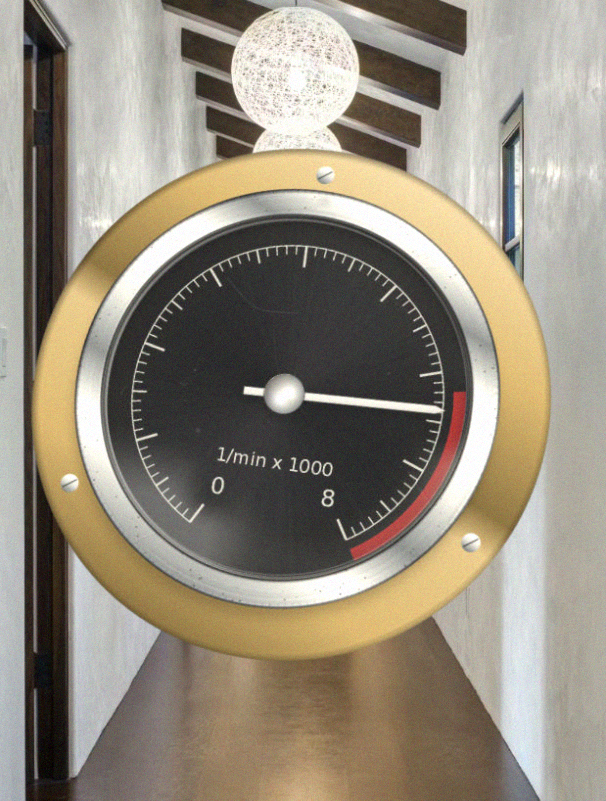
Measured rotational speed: 6400 (rpm)
